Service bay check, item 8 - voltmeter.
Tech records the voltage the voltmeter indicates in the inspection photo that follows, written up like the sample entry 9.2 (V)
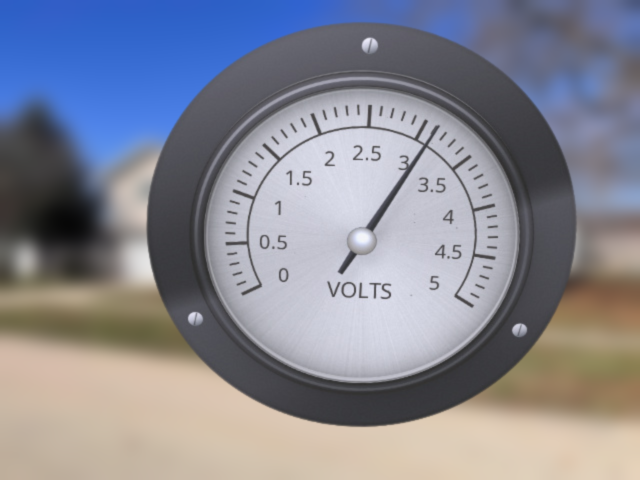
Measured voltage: 3.1 (V)
